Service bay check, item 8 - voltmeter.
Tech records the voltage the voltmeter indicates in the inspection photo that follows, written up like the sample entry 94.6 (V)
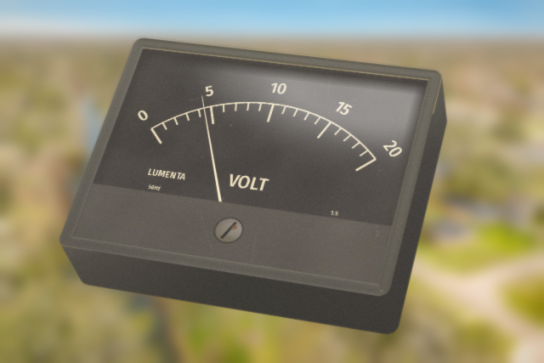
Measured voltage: 4.5 (V)
